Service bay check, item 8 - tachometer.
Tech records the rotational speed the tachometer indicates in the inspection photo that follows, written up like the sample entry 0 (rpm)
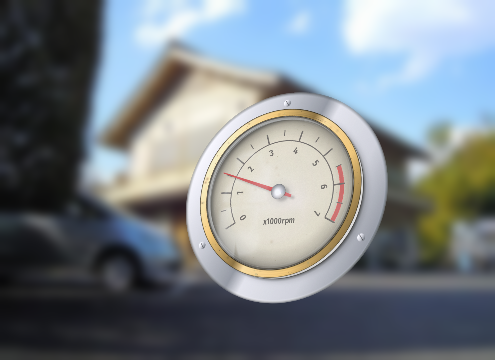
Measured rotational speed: 1500 (rpm)
